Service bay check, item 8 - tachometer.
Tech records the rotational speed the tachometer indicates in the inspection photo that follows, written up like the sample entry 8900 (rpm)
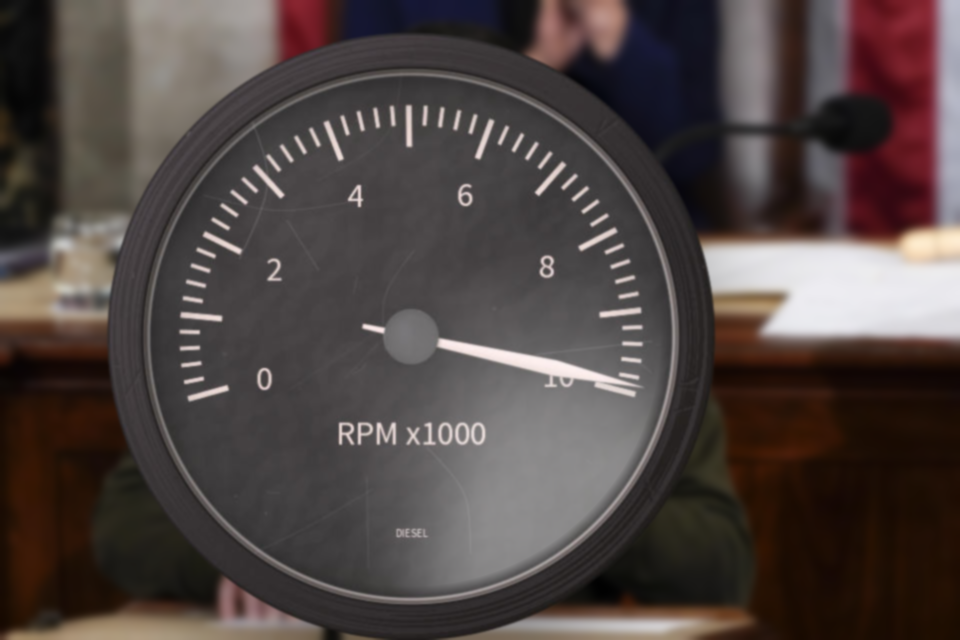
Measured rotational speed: 9900 (rpm)
